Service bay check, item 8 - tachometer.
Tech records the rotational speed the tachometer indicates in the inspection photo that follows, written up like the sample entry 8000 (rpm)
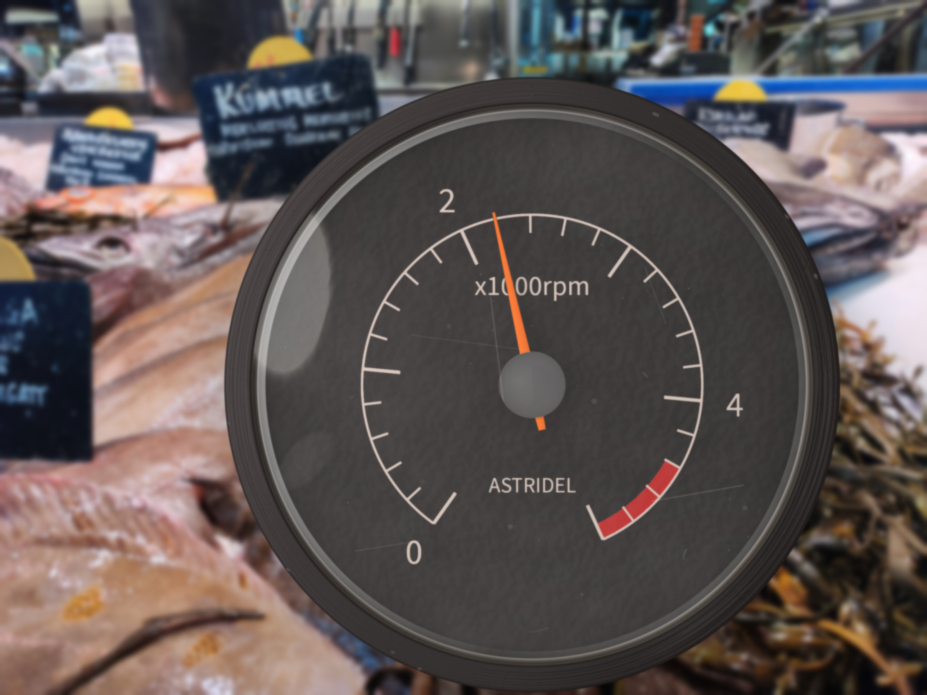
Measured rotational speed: 2200 (rpm)
